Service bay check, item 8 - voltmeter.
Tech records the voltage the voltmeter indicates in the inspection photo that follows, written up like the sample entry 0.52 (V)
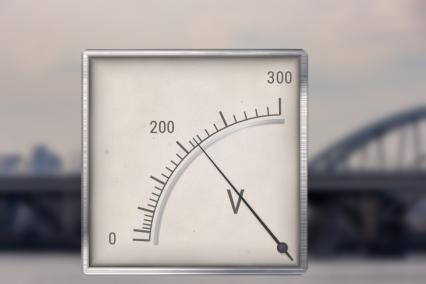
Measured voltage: 215 (V)
